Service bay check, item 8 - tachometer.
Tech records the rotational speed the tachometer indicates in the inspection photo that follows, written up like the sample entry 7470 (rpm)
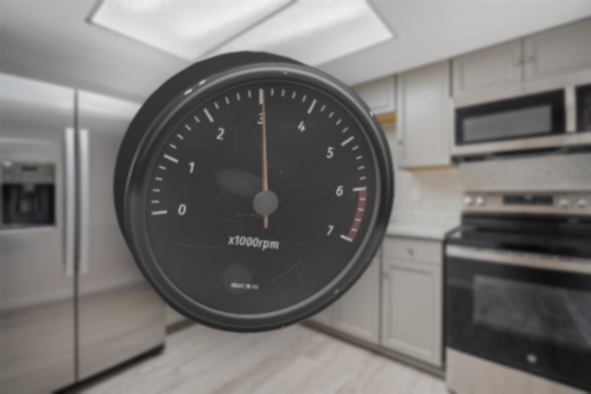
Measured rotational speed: 3000 (rpm)
